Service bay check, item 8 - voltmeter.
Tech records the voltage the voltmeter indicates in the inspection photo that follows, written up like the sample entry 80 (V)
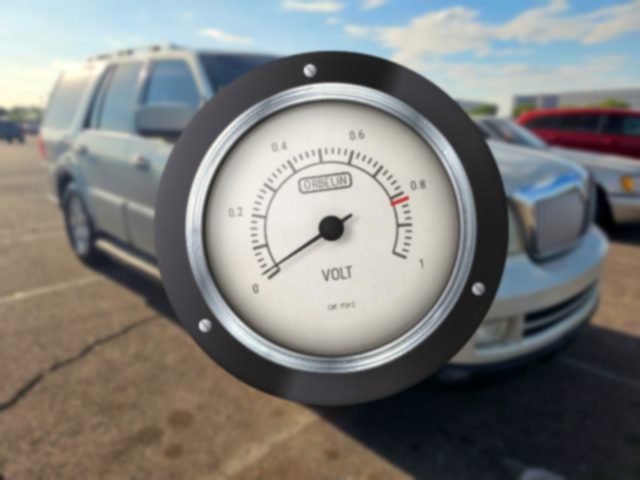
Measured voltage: 0.02 (V)
